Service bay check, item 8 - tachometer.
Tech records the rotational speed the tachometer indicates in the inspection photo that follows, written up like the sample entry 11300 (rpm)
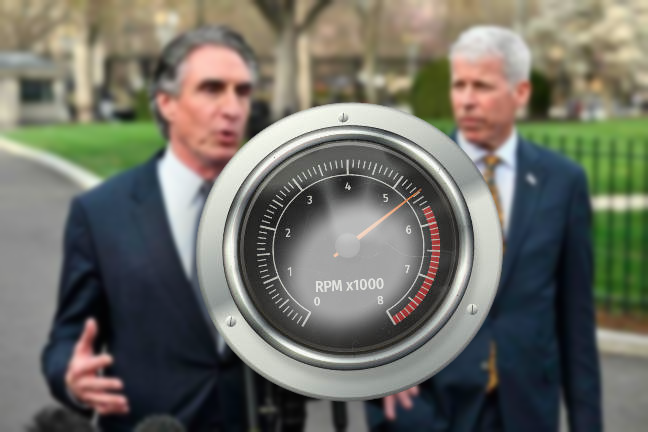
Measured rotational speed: 5400 (rpm)
